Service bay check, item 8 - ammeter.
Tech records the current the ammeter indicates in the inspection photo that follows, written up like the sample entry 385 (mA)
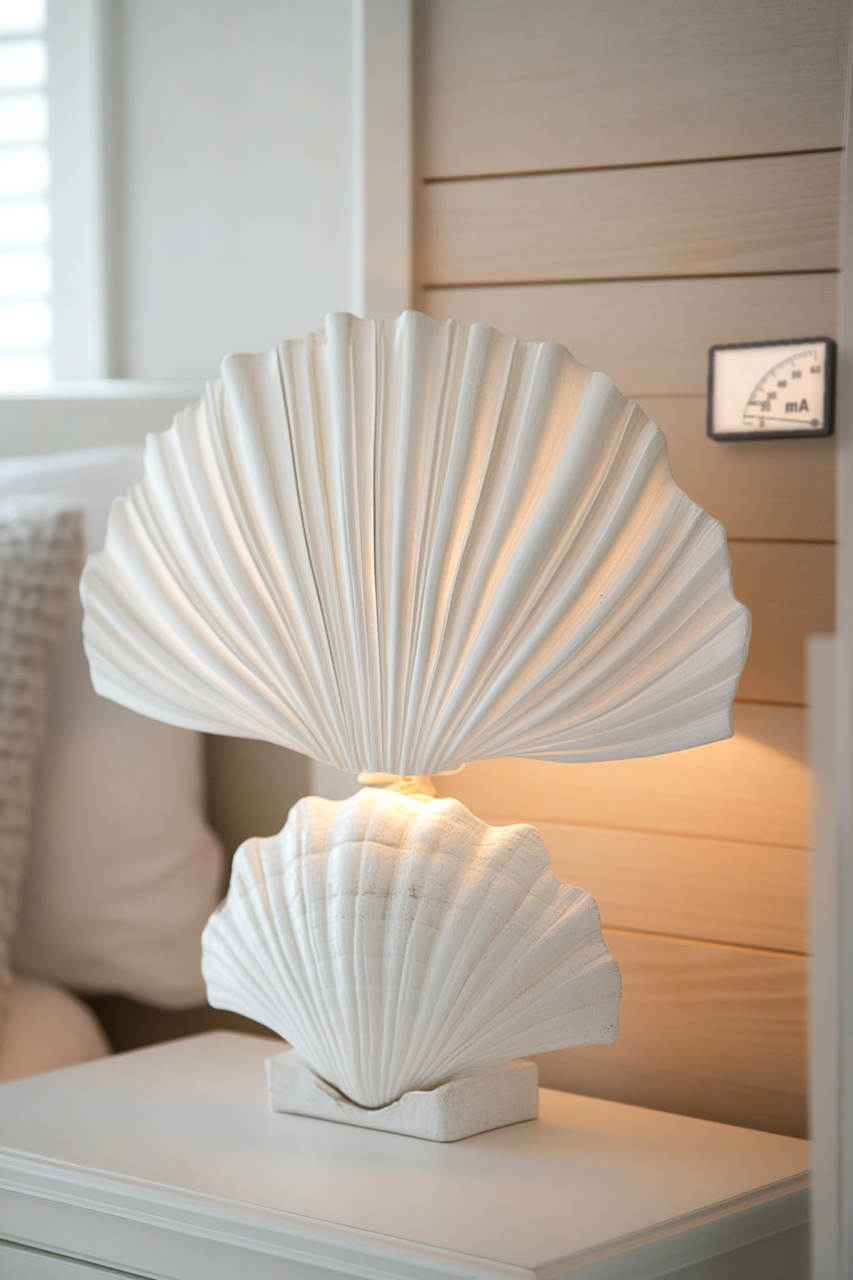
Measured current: 10 (mA)
